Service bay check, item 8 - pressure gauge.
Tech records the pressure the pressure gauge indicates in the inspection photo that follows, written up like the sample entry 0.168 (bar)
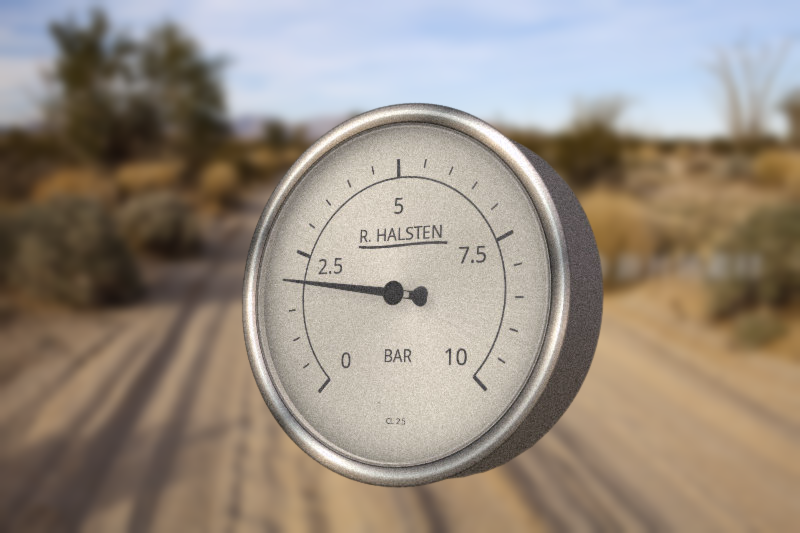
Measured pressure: 2 (bar)
